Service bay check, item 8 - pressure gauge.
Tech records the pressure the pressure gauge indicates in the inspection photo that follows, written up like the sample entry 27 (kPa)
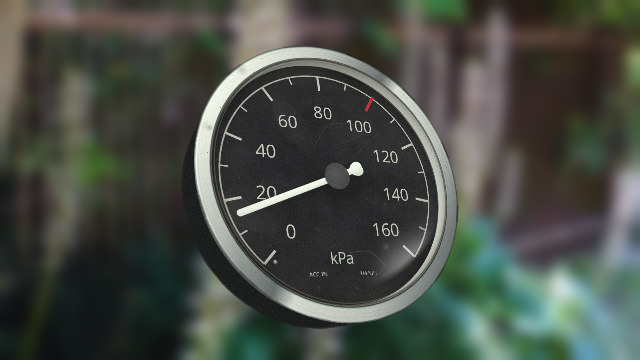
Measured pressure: 15 (kPa)
